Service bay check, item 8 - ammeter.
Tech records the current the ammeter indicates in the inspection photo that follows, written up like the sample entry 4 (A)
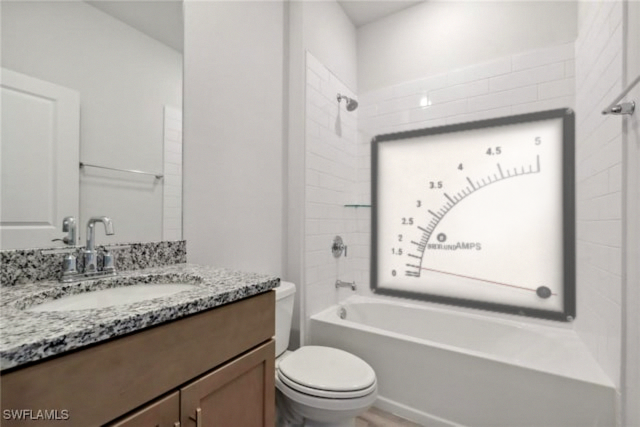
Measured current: 1 (A)
